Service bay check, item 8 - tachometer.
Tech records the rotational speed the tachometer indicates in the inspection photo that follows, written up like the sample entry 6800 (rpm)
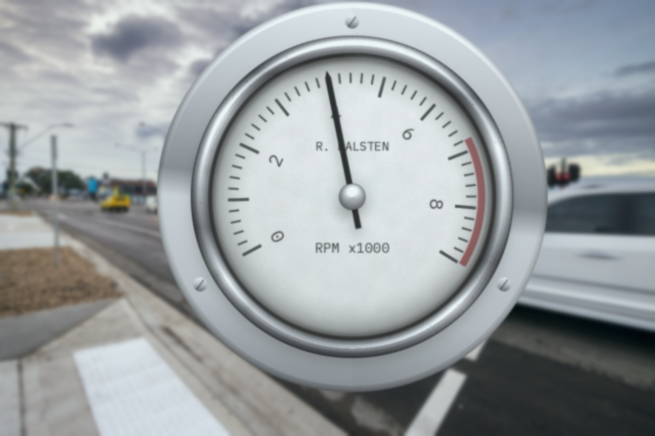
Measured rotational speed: 4000 (rpm)
